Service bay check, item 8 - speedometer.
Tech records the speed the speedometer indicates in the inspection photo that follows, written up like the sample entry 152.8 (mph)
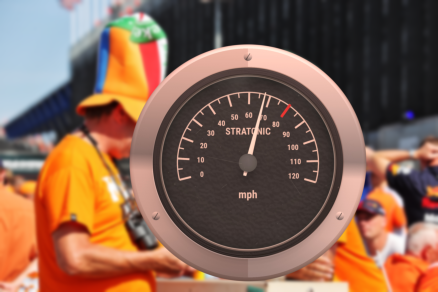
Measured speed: 67.5 (mph)
